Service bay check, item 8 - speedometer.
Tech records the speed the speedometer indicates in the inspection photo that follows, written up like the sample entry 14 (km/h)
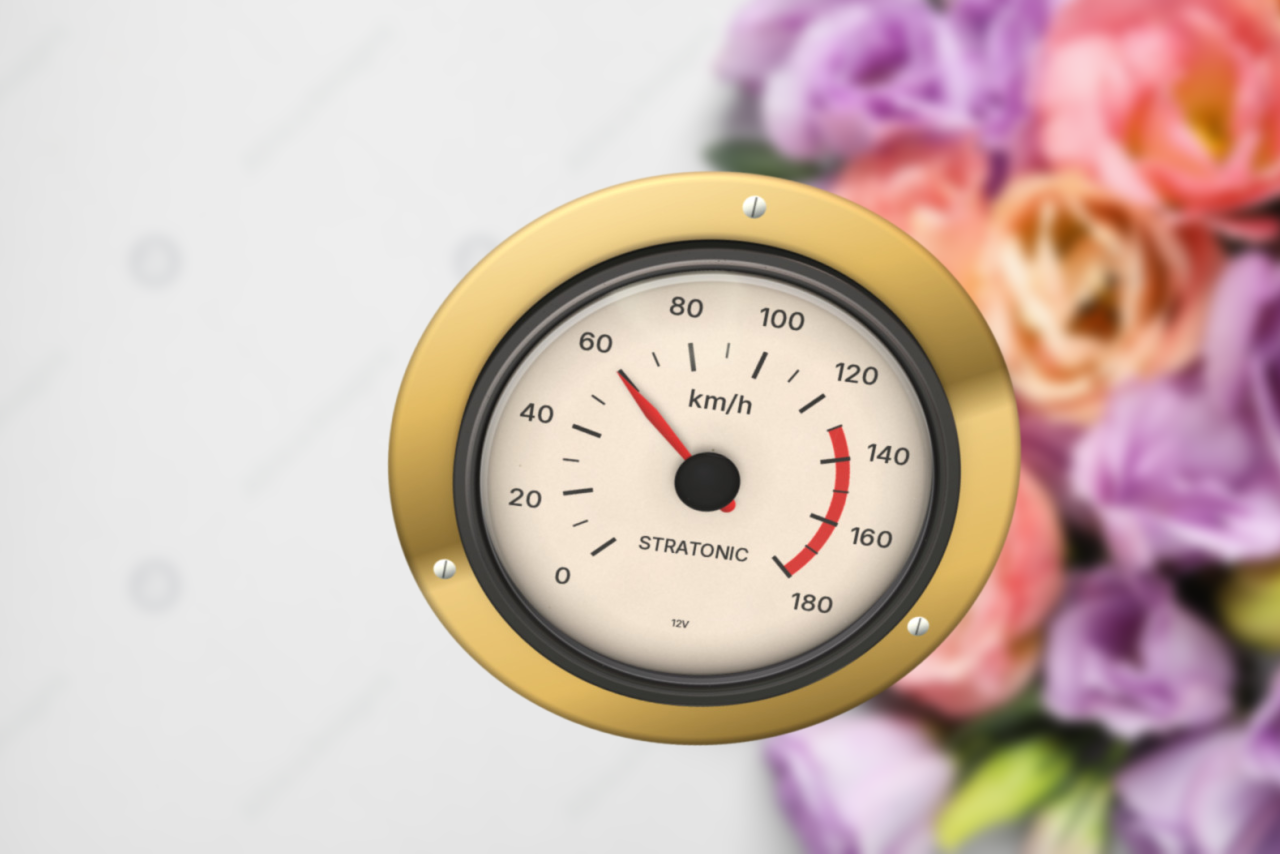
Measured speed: 60 (km/h)
